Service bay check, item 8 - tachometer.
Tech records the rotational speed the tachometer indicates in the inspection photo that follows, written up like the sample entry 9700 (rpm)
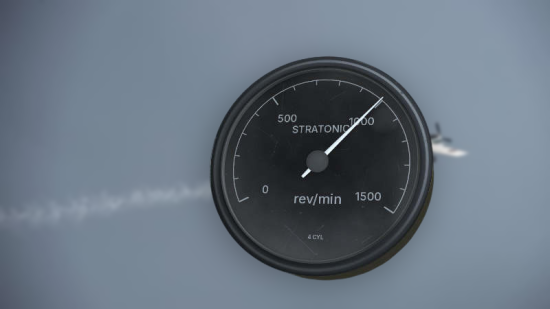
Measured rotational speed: 1000 (rpm)
